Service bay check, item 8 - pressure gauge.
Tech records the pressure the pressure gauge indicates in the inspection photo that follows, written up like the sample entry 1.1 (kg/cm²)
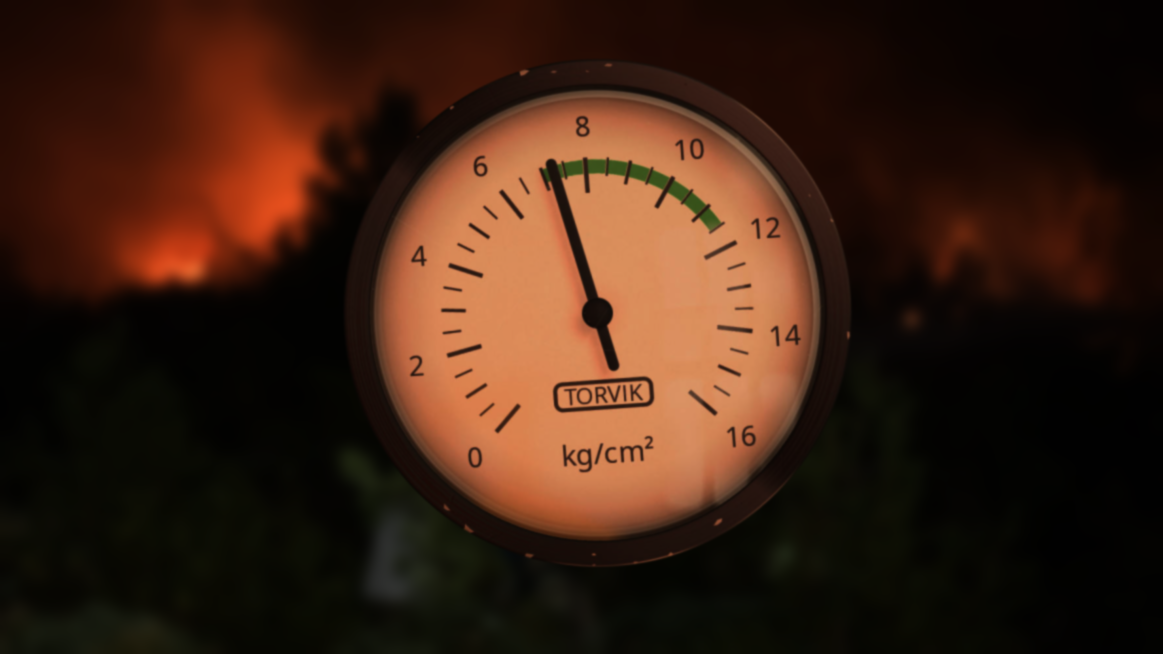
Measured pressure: 7.25 (kg/cm²)
